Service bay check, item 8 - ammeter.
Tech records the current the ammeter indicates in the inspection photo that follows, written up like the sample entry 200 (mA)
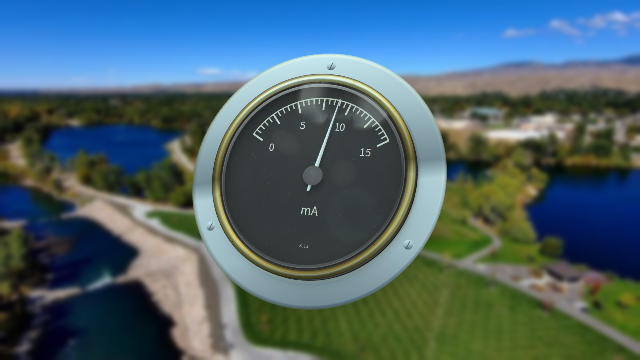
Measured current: 9 (mA)
